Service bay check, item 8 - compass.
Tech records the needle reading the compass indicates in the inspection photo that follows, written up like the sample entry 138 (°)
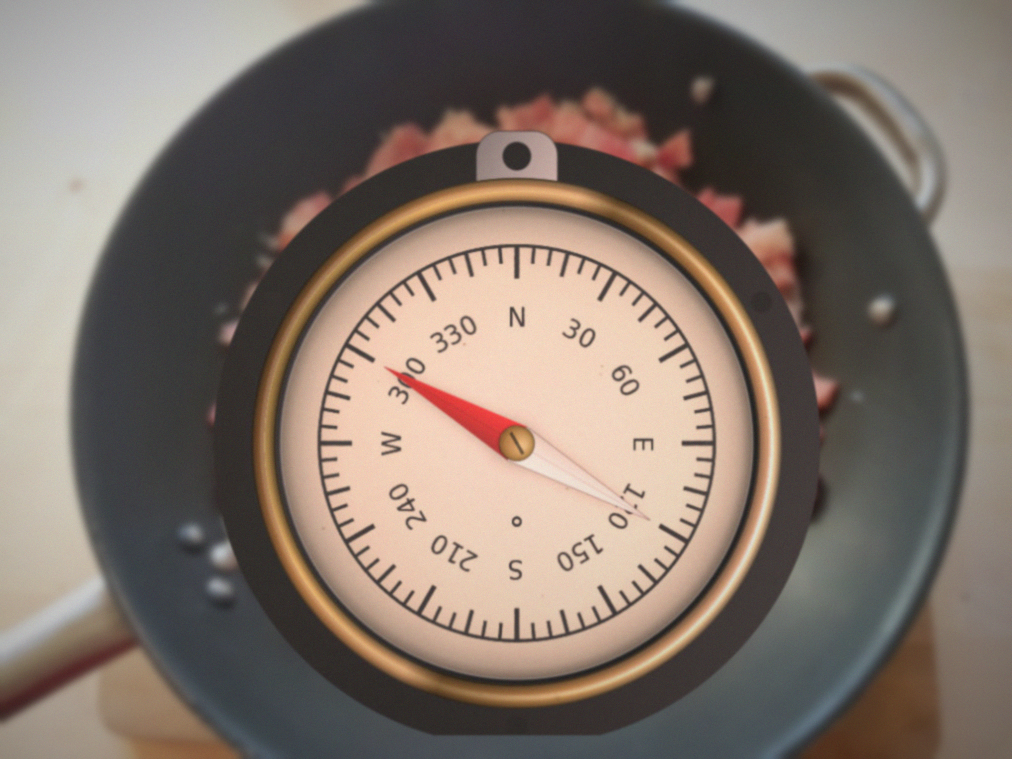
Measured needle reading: 300 (°)
